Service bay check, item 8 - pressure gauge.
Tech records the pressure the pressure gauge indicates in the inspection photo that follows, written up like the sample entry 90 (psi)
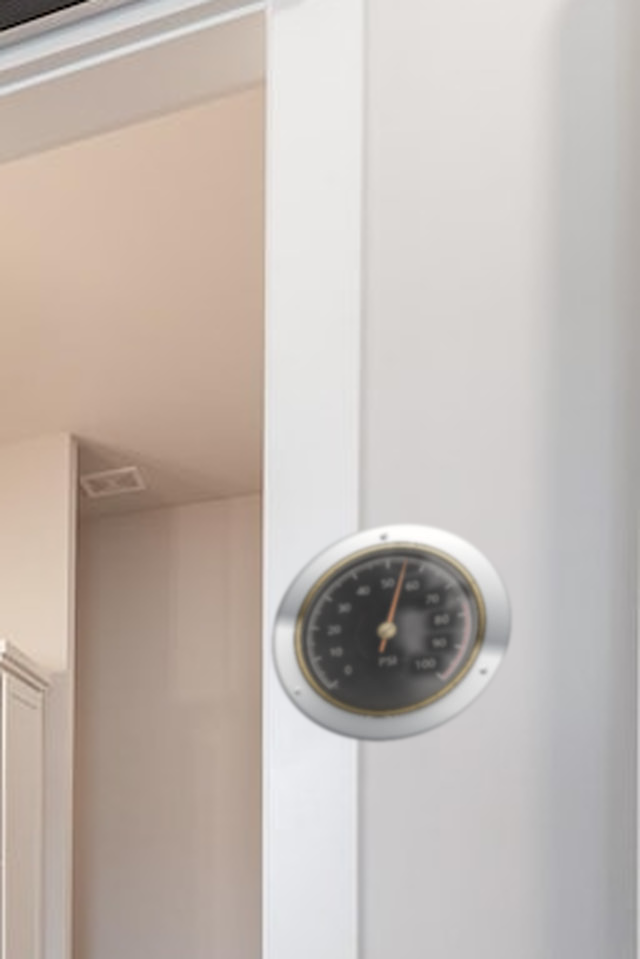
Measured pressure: 55 (psi)
